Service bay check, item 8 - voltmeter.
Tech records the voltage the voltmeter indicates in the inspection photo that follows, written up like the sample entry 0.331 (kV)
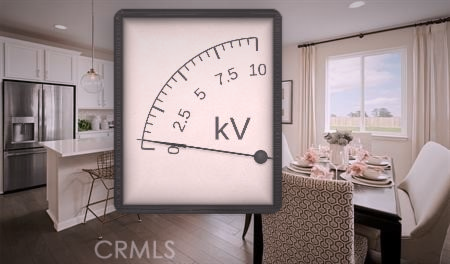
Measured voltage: 0.5 (kV)
